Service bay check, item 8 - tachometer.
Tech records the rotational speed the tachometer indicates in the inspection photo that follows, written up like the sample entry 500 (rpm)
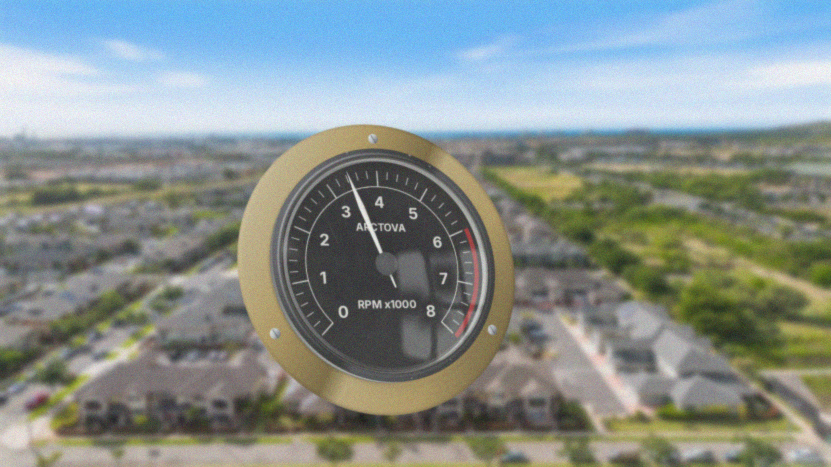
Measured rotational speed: 3400 (rpm)
